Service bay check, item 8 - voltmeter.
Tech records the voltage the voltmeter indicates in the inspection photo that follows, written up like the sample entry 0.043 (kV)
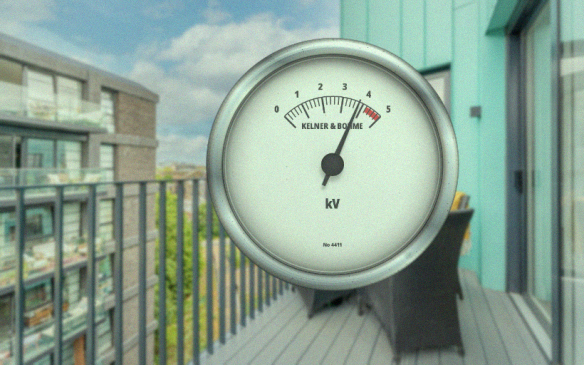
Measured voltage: 3.8 (kV)
